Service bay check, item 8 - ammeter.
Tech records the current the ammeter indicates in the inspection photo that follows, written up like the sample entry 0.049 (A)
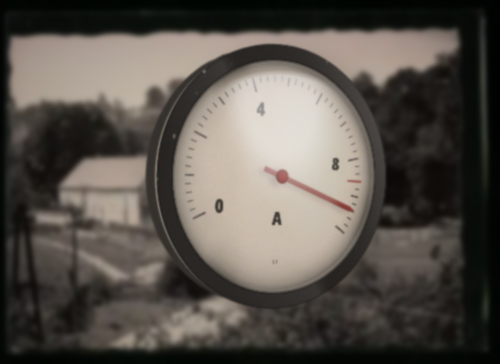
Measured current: 9.4 (A)
